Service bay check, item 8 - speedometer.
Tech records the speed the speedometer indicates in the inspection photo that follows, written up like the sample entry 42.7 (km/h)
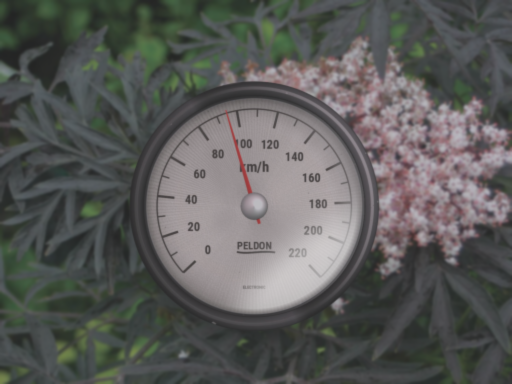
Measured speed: 95 (km/h)
